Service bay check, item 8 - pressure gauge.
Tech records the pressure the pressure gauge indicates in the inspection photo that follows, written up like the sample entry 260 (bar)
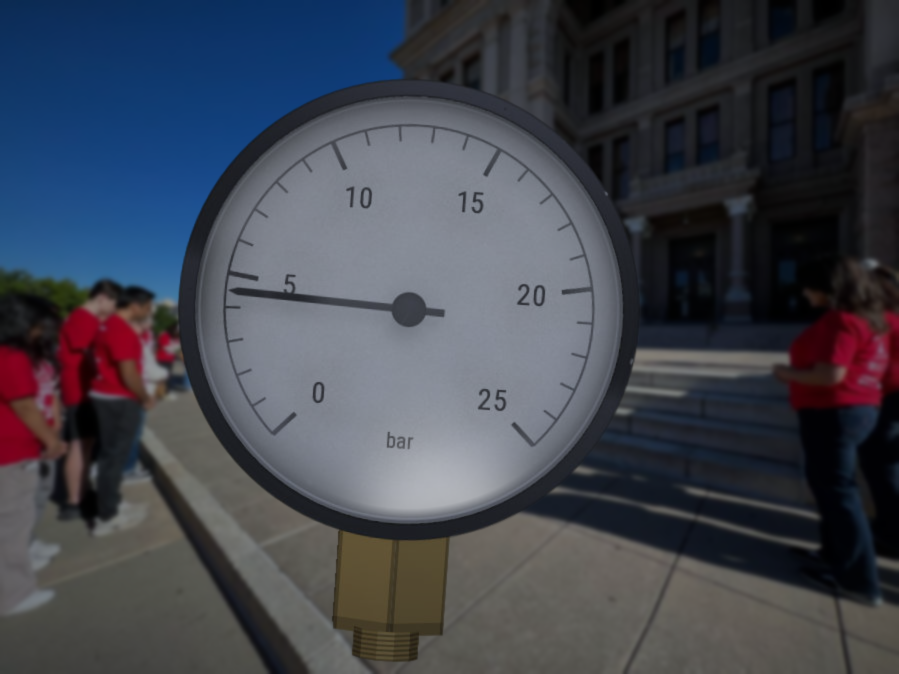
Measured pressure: 4.5 (bar)
